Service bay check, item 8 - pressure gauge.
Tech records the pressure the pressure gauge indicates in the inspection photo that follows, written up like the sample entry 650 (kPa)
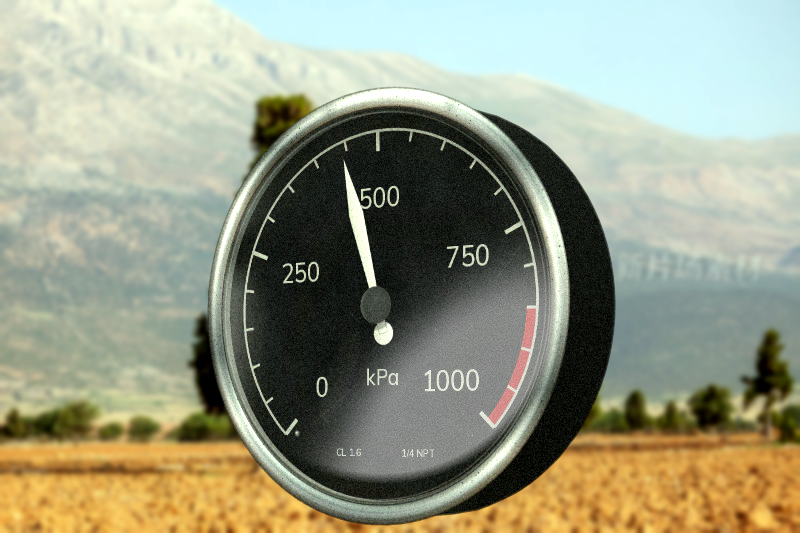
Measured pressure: 450 (kPa)
